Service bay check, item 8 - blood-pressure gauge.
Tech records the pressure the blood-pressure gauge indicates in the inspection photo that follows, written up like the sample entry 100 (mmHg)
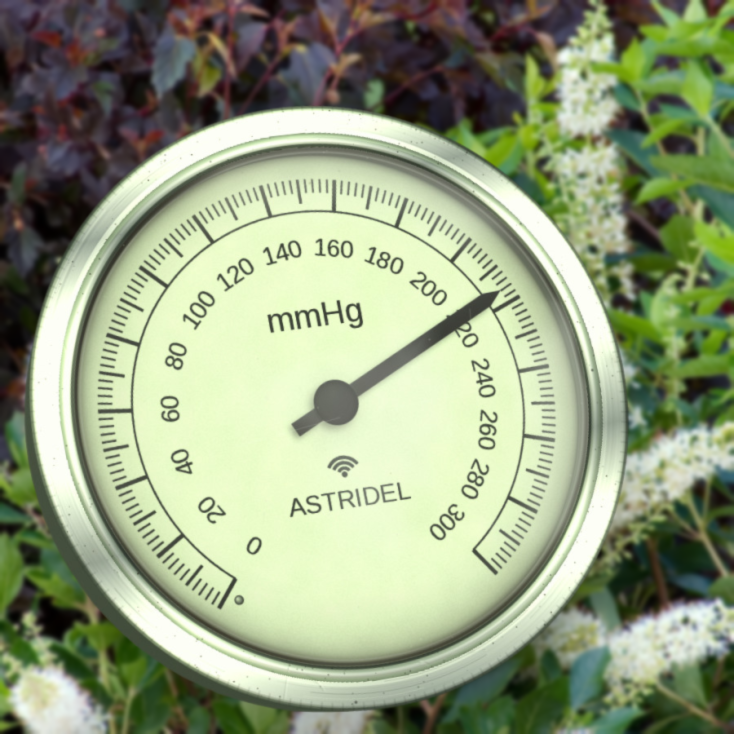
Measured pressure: 216 (mmHg)
